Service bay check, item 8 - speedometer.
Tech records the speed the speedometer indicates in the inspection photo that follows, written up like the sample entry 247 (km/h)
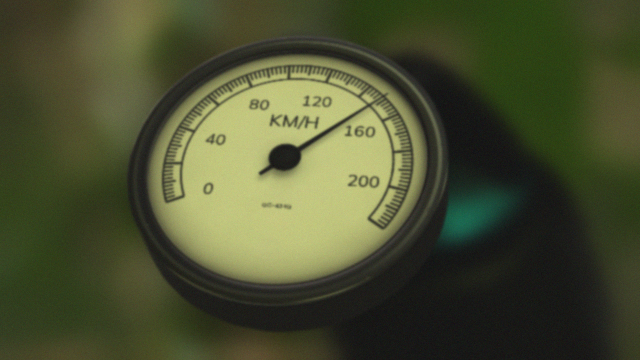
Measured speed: 150 (km/h)
